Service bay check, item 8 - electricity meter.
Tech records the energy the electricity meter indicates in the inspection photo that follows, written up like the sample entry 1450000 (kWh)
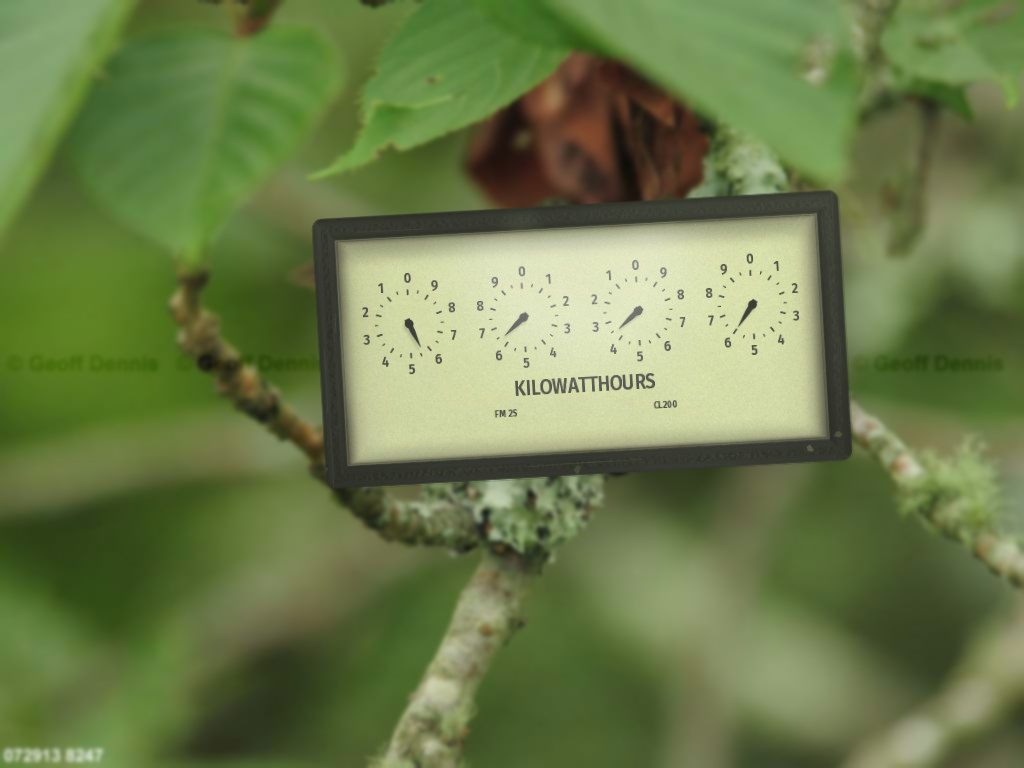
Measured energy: 5636 (kWh)
